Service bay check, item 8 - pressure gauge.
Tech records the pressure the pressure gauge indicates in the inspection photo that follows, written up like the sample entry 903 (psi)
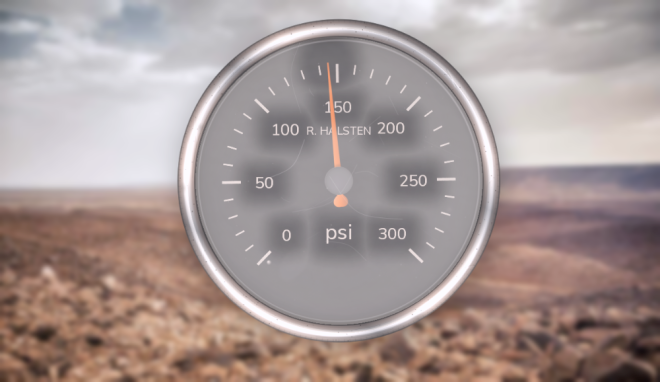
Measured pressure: 145 (psi)
